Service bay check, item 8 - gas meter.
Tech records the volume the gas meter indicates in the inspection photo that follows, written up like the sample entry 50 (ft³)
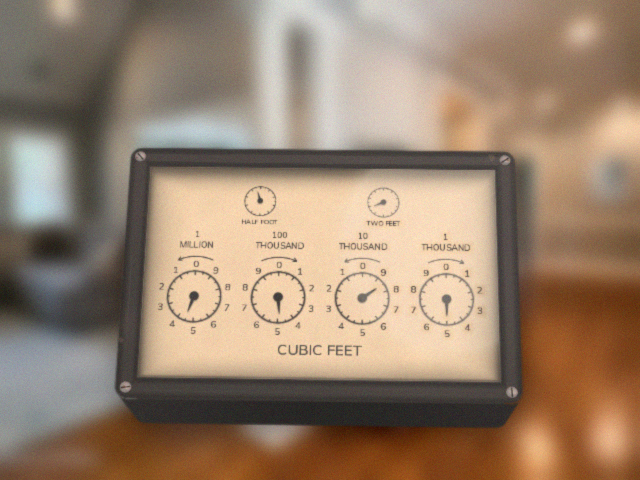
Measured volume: 448500 (ft³)
